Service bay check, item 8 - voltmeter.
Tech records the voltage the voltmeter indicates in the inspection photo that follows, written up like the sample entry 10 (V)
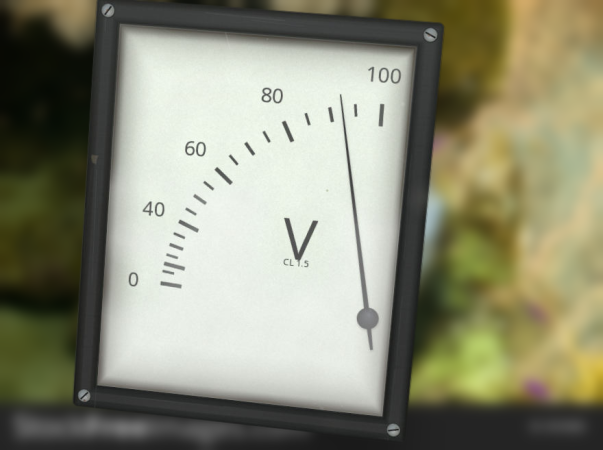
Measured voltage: 92.5 (V)
